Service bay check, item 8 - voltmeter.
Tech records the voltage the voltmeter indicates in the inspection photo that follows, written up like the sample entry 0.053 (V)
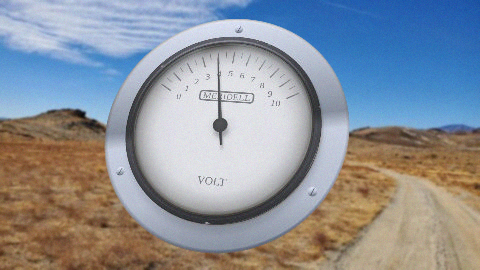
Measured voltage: 4 (V)
